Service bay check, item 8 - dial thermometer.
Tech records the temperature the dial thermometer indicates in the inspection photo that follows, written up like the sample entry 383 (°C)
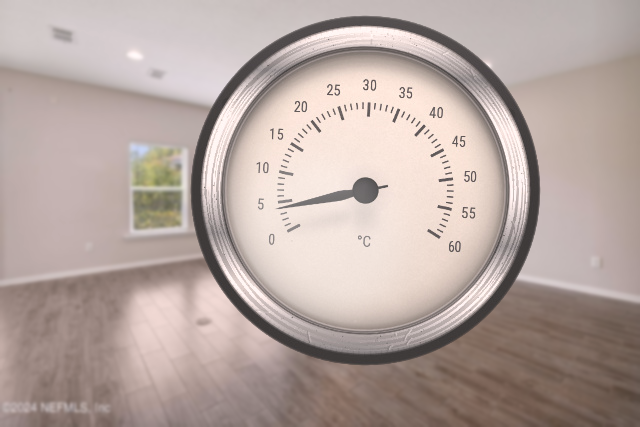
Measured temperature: 4 (°C)
